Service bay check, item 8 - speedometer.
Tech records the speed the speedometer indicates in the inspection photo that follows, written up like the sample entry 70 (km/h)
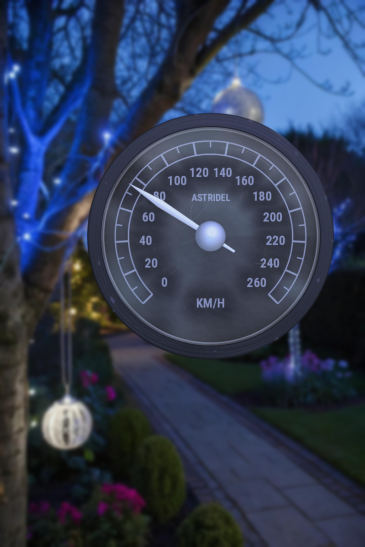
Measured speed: 75 (km/h)
